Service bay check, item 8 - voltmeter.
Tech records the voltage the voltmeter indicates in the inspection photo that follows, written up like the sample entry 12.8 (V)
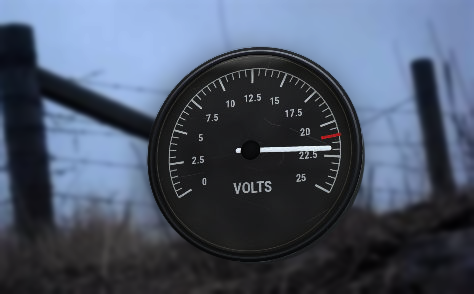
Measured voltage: 22 (V)
